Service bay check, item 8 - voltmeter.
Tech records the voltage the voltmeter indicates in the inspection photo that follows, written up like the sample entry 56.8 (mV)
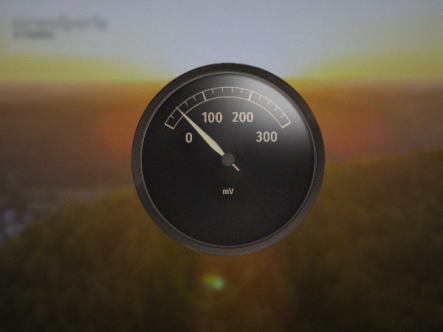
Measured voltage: 40 (mV)
